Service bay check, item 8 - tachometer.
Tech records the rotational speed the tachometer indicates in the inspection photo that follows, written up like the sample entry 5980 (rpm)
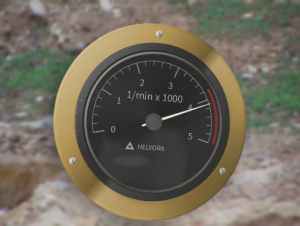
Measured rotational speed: 4100 (rpm)
